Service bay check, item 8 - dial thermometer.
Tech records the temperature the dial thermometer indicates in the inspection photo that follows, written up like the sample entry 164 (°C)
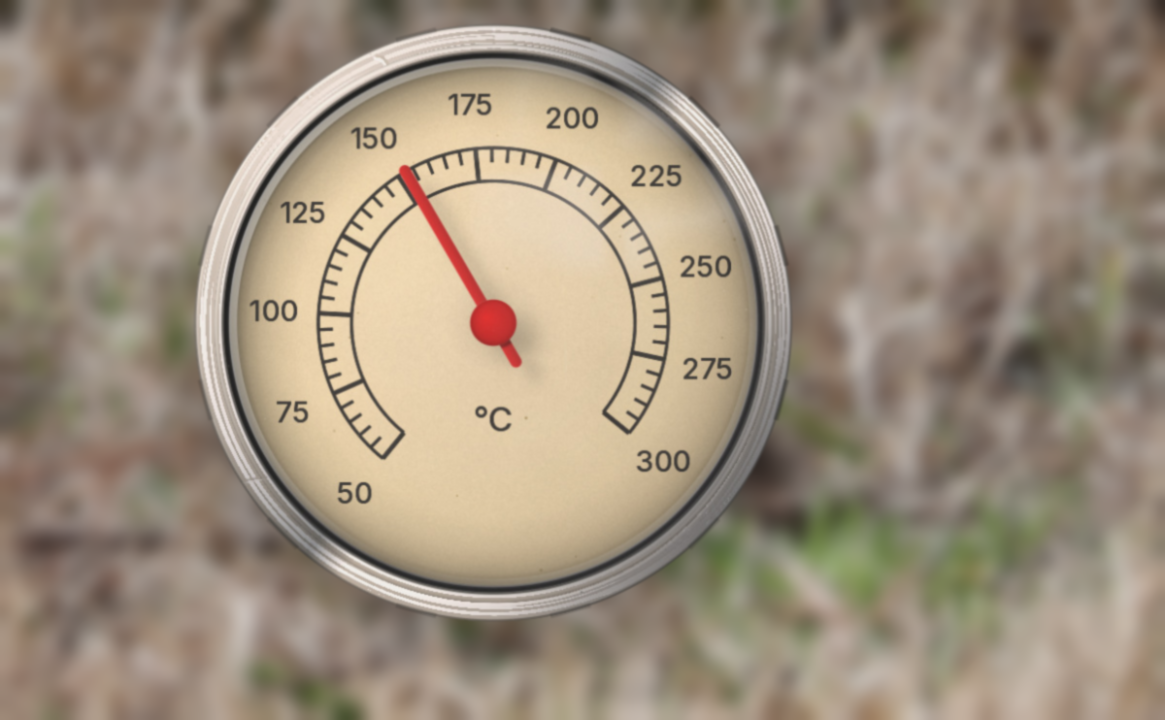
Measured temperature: 152.5 (°C)
